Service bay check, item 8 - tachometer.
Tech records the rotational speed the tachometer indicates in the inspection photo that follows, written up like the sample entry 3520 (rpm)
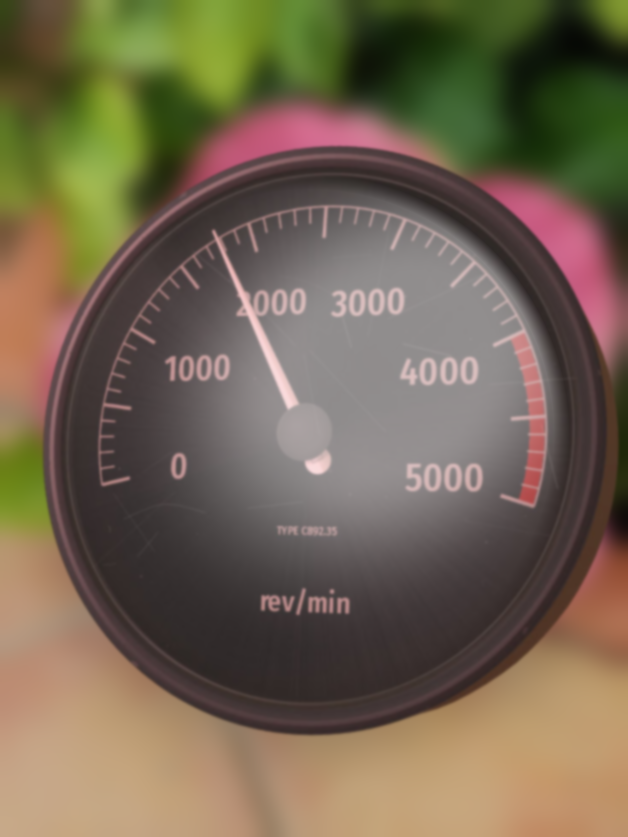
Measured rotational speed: 1800 (rpm)
